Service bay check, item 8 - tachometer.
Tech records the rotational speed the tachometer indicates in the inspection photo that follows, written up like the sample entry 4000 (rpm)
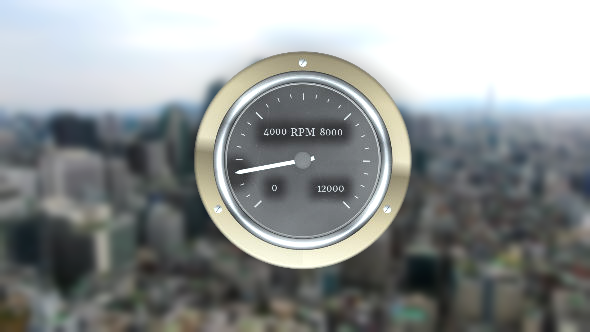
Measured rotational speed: 1500 (rpm)
